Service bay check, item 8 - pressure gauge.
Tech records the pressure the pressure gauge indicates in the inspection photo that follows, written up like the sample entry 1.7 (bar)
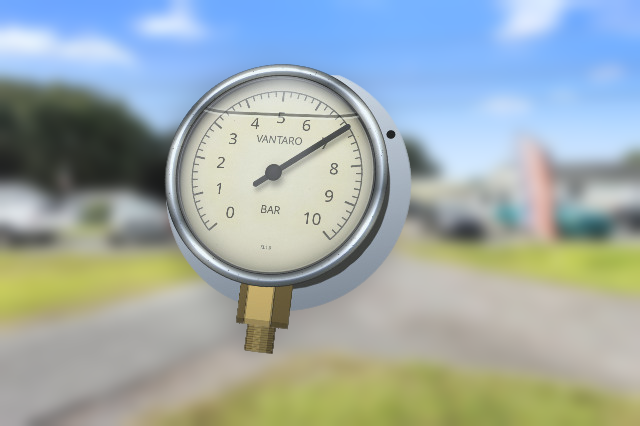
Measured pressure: 7 (bar)
